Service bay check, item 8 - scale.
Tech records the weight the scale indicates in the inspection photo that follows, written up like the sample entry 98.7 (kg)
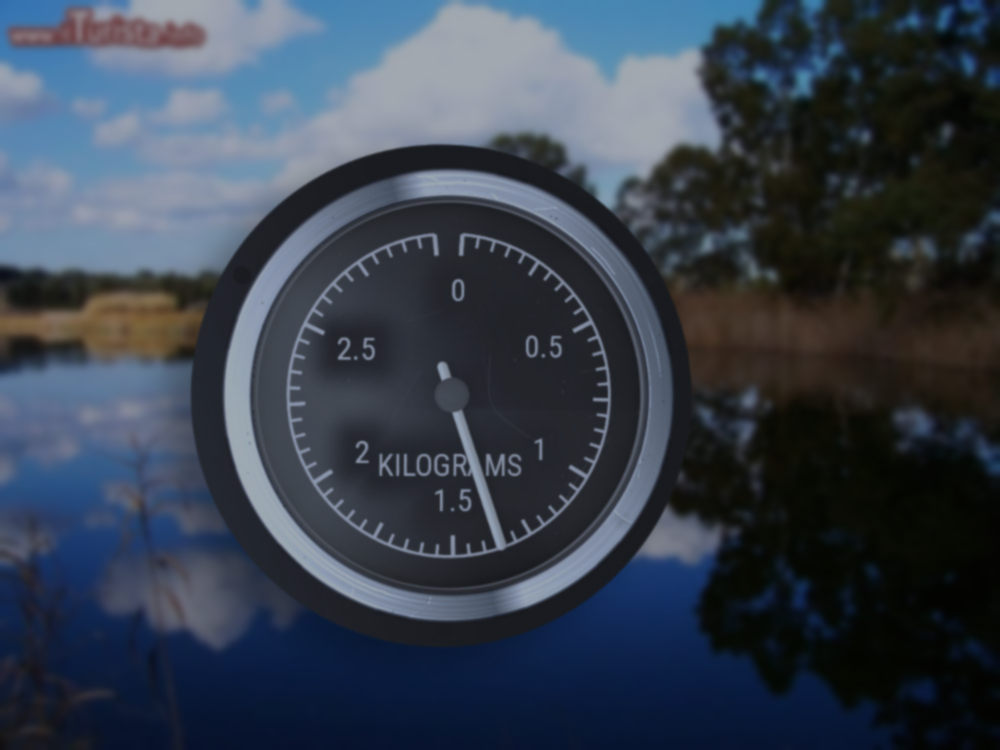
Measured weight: 1.35 (kg)
